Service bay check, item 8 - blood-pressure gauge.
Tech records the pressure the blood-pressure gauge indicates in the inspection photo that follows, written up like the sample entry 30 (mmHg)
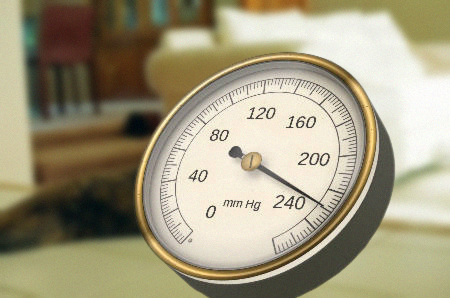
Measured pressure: 230 (mmHg)
